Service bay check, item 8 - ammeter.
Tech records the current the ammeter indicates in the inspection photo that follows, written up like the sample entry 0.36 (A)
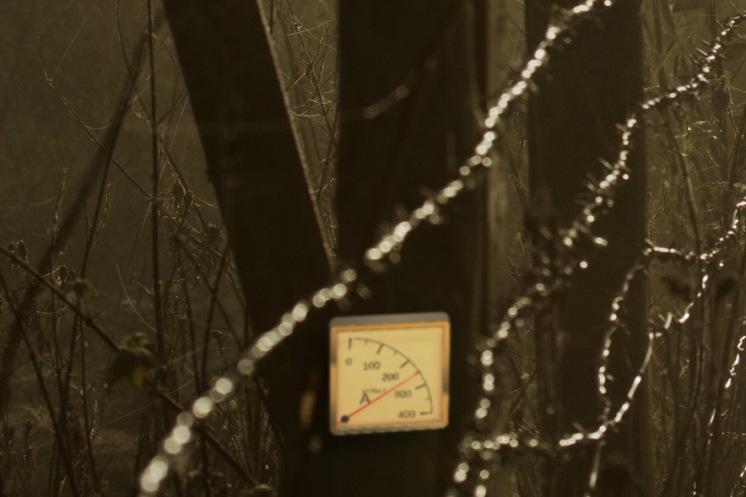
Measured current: 250 (A)
